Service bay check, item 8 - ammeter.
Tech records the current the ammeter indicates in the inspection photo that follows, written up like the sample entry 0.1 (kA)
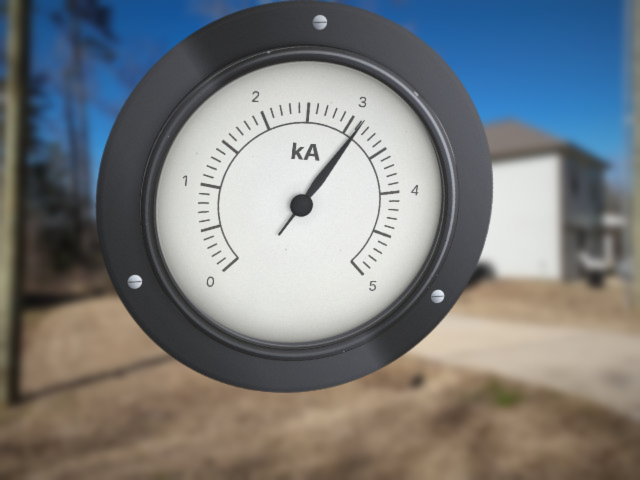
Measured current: 3.1 (kA)
